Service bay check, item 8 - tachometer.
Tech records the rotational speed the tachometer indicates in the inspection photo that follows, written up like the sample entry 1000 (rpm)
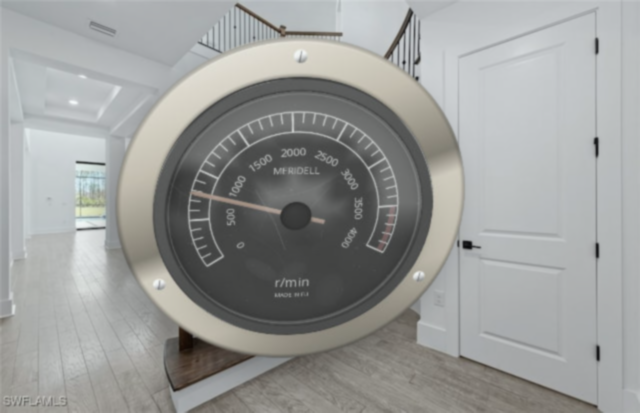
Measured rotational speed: 800 (rpm)
